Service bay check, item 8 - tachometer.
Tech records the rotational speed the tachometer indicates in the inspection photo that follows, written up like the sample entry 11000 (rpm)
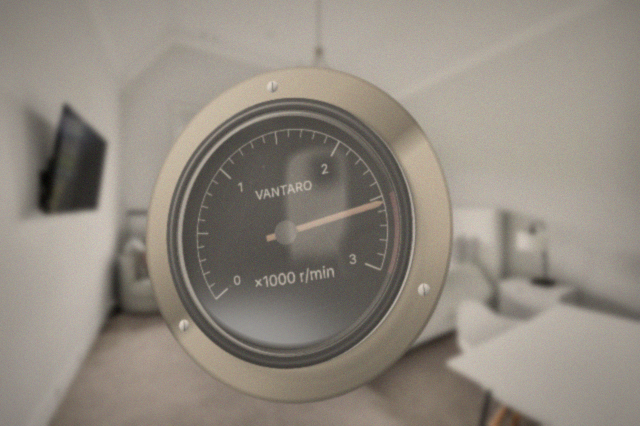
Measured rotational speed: 2550 (rpm)
